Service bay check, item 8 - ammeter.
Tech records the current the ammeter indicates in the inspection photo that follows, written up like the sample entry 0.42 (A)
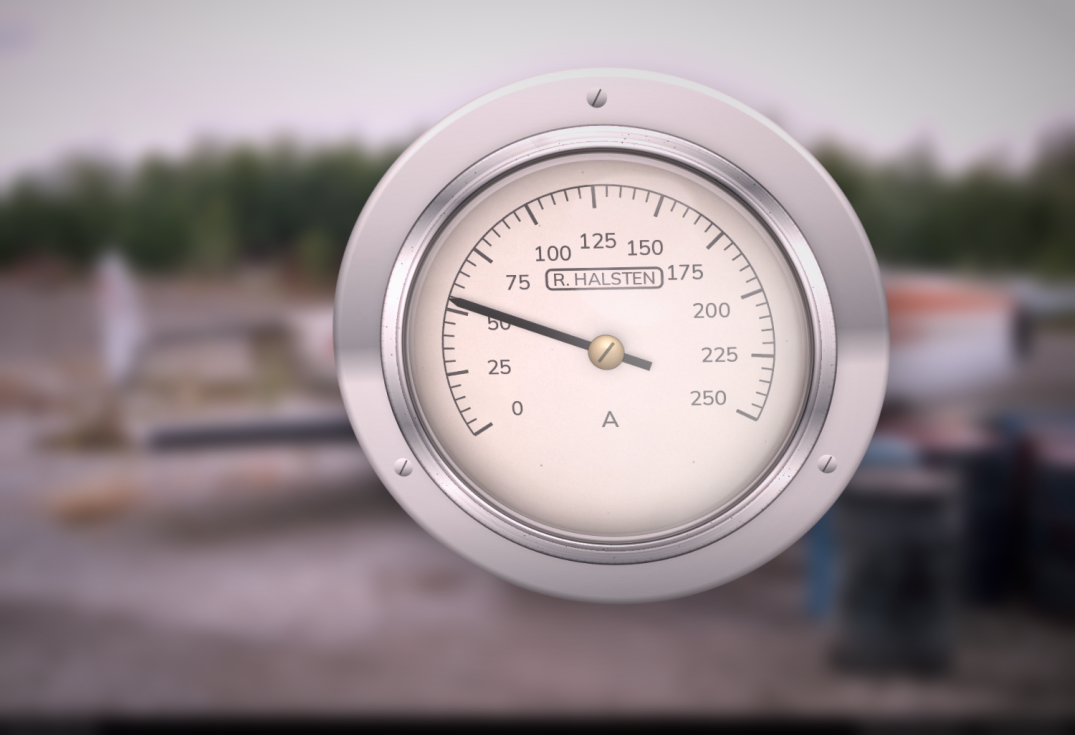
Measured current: 55 (A)
